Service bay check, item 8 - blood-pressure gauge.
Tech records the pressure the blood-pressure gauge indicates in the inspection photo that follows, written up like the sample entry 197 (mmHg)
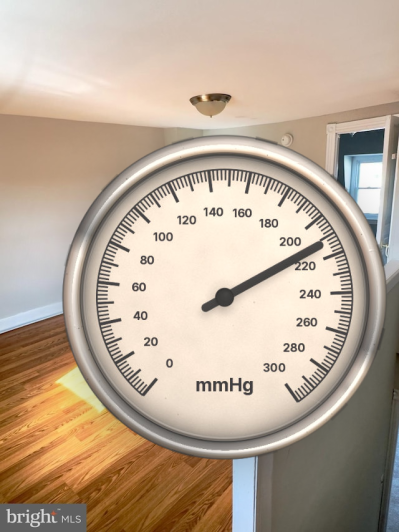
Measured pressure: 212 (mmHg)
